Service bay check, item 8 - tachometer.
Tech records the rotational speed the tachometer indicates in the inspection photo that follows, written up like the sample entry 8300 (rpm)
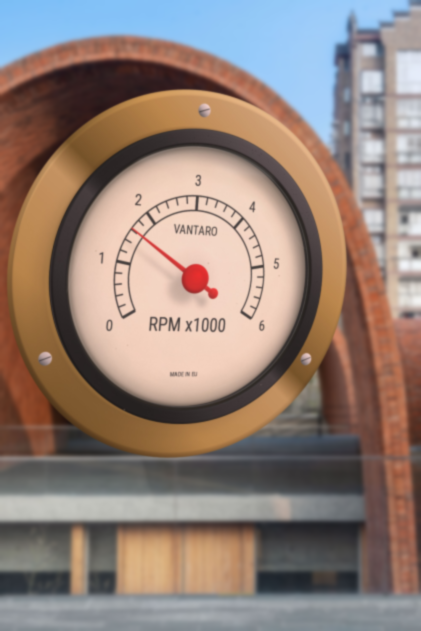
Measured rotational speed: 1600 (rpm)
